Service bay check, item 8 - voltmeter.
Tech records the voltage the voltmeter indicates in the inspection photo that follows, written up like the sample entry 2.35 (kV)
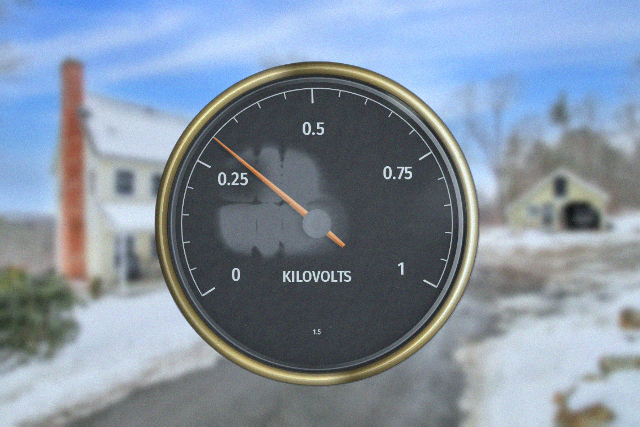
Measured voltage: 0.3 (kV)
